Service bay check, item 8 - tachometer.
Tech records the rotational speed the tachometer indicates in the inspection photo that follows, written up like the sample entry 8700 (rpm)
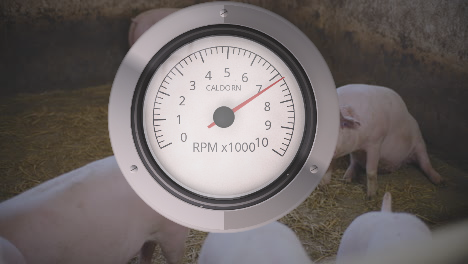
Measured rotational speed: 7200 (rpm)
